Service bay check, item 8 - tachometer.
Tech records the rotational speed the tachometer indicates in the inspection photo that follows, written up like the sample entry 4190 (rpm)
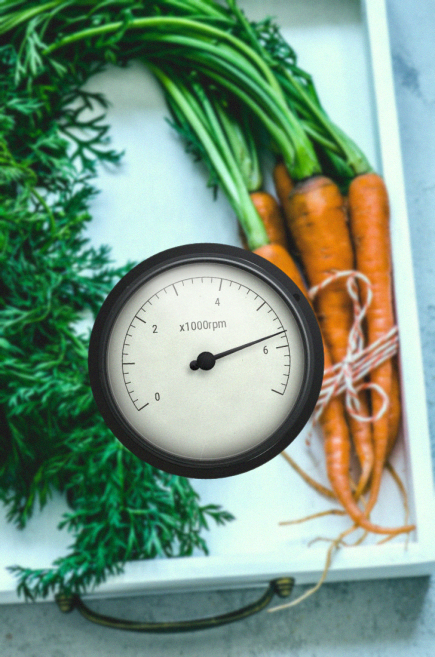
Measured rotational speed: 5700 (rpm)
